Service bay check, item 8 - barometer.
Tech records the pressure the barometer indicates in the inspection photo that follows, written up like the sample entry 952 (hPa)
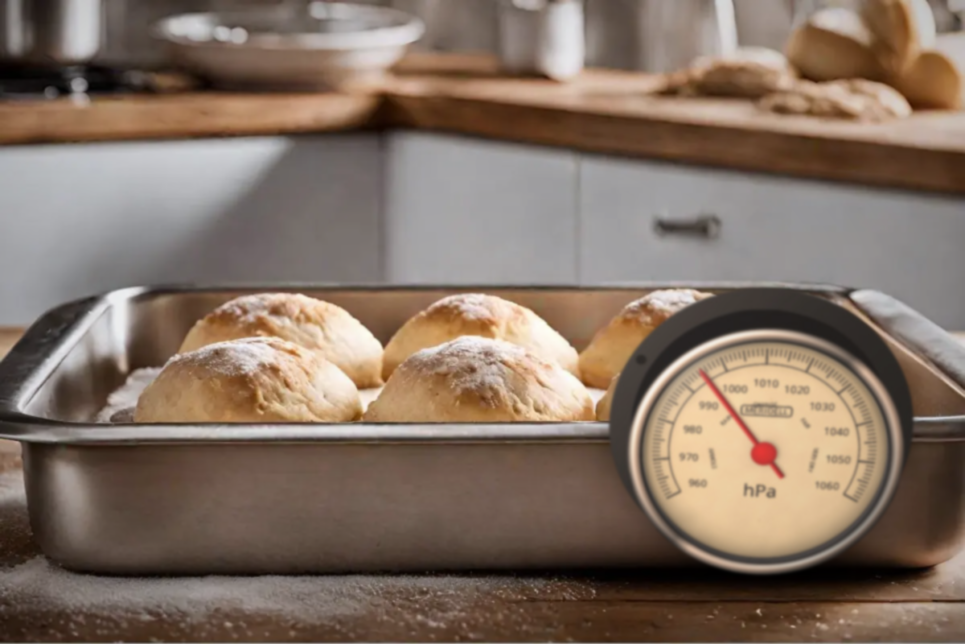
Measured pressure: 995 (hPa)
